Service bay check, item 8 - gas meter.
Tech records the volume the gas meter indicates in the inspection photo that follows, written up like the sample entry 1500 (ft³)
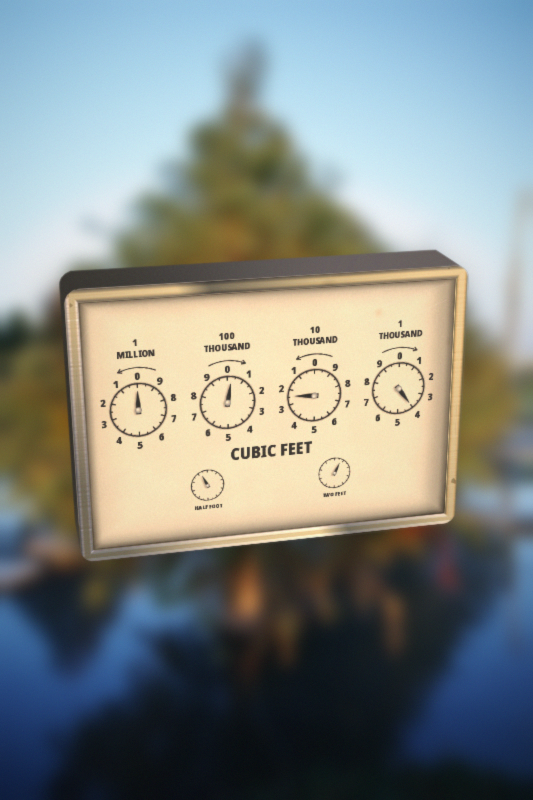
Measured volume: 2400 (ft³)
